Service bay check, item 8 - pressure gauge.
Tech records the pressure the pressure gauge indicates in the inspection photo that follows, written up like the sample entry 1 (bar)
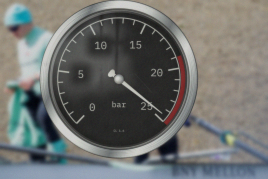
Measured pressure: 24.5 (bar)
